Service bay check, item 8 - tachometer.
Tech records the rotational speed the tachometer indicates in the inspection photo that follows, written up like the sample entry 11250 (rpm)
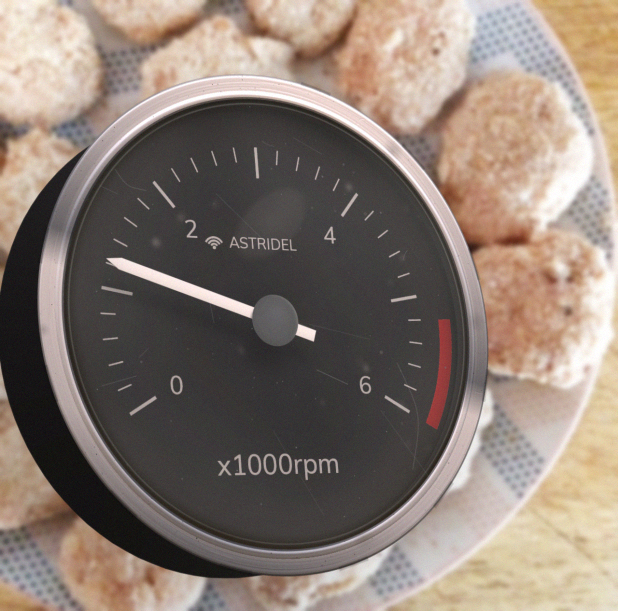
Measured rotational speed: 1200 (rpm)
